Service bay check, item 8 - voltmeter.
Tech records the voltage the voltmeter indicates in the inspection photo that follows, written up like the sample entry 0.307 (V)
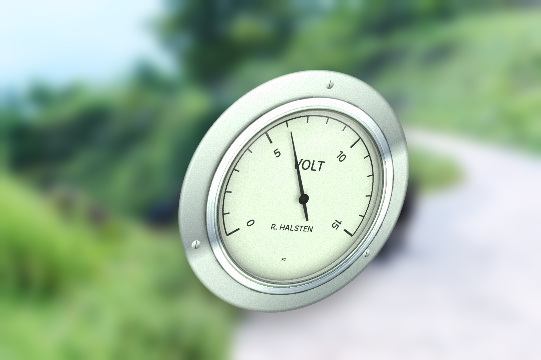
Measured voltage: 6 (V)
